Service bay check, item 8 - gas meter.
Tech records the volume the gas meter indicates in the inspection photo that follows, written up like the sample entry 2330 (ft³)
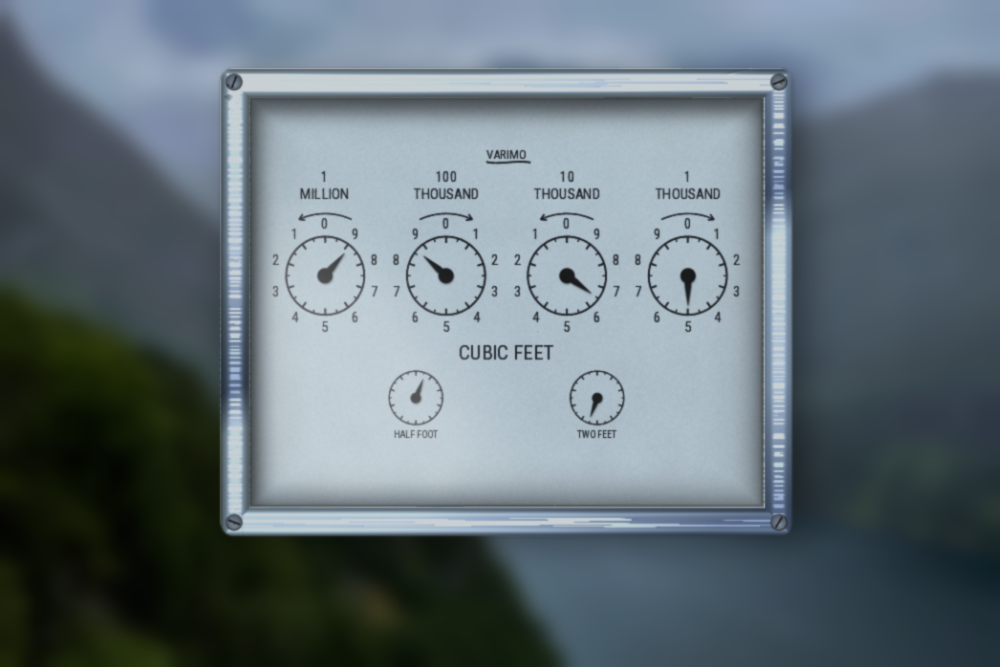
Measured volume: 886500 (ft³)
